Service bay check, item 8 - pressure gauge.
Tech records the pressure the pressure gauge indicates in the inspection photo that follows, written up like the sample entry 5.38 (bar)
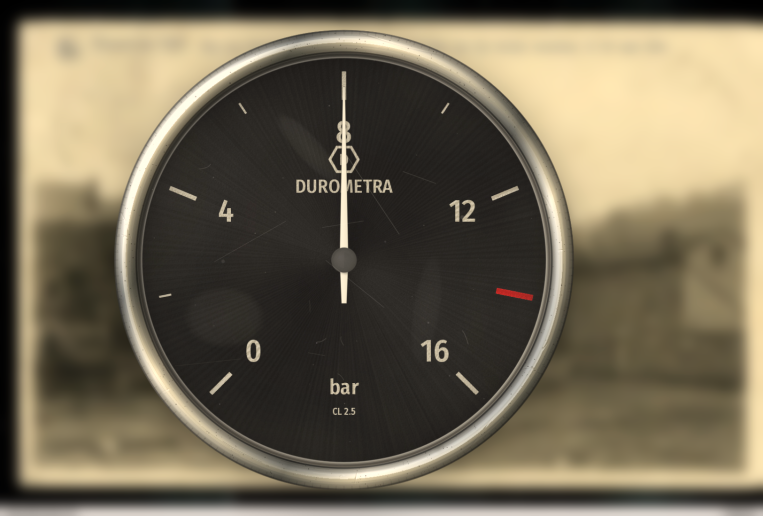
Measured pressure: 8 (bar)
